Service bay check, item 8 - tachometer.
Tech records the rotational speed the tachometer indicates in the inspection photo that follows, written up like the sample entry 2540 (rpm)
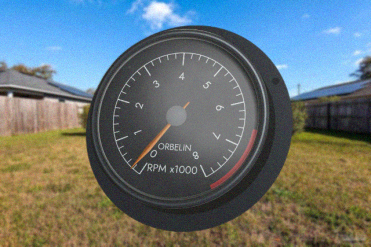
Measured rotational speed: 200 (rpm)
